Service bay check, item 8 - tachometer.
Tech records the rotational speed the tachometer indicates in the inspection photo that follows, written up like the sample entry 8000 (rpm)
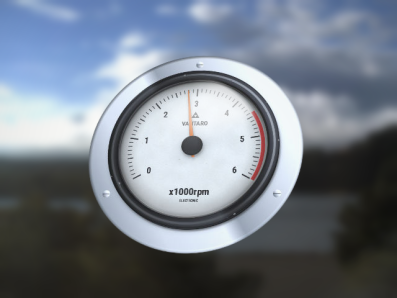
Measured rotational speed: 2800 (rpm)
